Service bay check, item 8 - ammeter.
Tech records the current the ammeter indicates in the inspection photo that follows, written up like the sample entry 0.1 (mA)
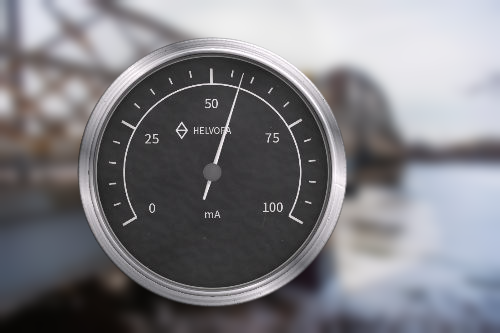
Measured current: 57.5 (mA)
